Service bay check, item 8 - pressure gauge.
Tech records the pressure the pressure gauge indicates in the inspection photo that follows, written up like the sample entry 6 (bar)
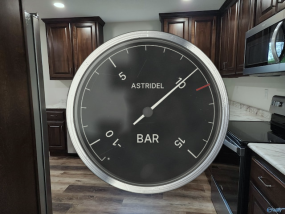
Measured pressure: 10 (bar)
